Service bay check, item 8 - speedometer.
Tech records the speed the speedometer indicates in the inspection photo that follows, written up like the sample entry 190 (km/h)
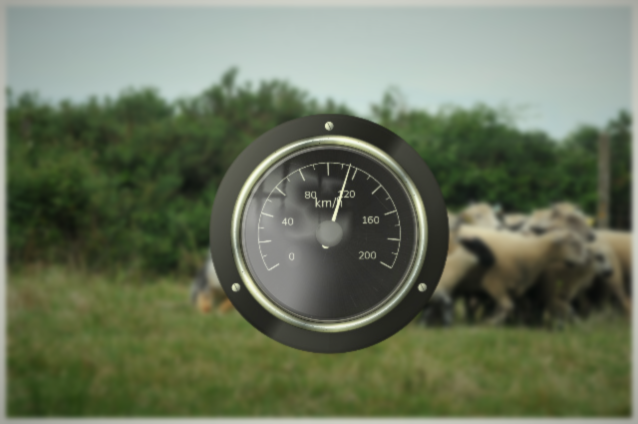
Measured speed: 115 (km/h)
